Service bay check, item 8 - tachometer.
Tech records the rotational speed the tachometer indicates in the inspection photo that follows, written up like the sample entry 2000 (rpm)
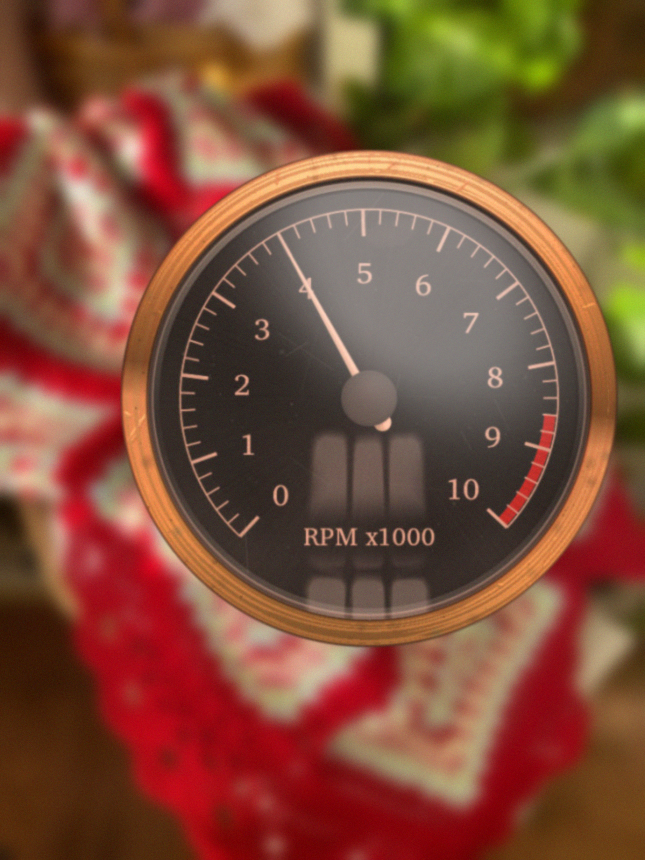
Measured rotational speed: 4000 (rpm)
